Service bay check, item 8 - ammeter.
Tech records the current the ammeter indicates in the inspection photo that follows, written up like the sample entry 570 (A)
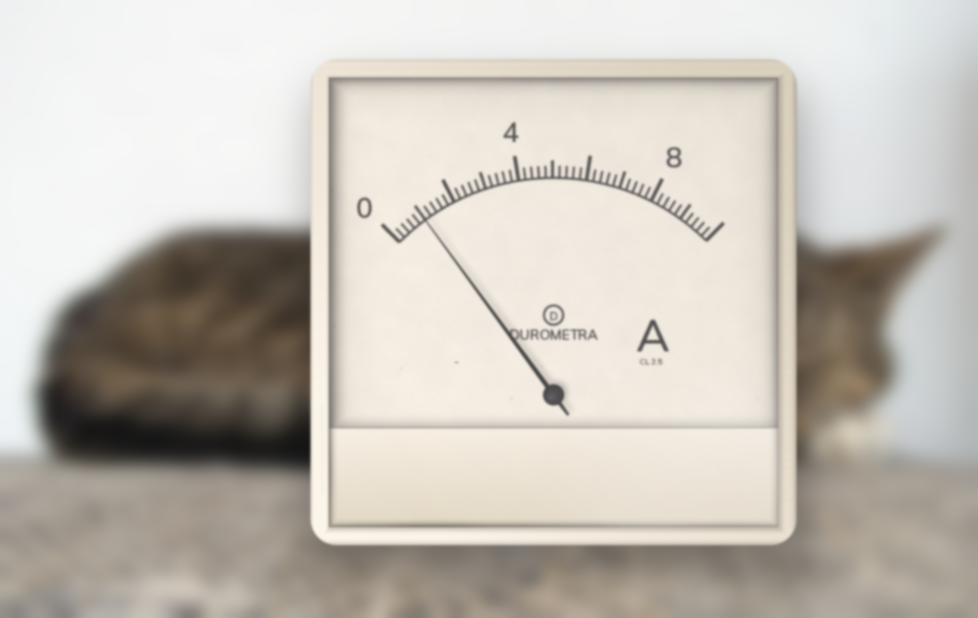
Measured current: 1 (A)
